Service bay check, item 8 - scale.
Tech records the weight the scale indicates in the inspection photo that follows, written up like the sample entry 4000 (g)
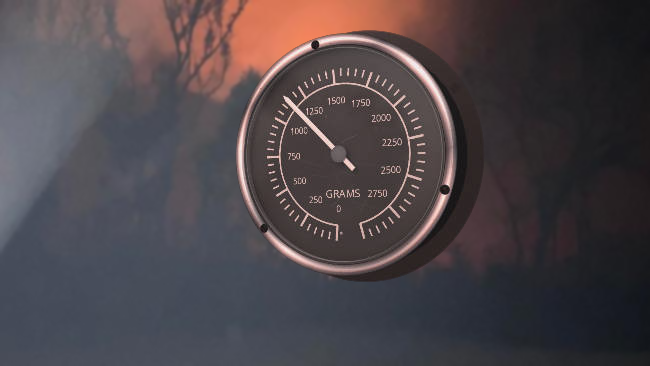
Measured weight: 1150 (g)
